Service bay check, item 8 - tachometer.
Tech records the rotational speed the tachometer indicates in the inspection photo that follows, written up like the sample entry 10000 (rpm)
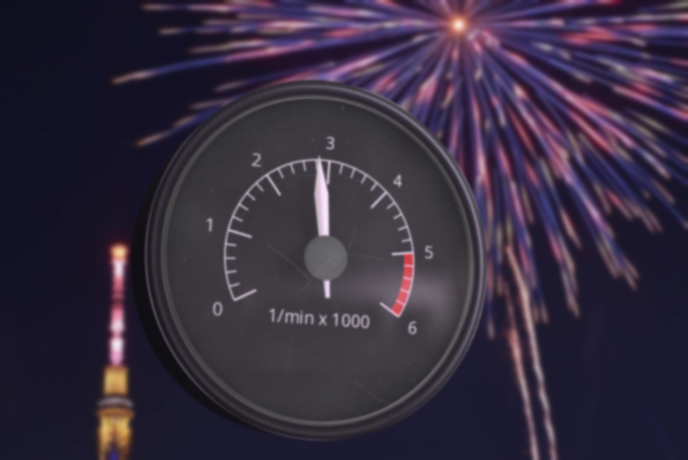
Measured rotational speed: 2800 (rpm)
